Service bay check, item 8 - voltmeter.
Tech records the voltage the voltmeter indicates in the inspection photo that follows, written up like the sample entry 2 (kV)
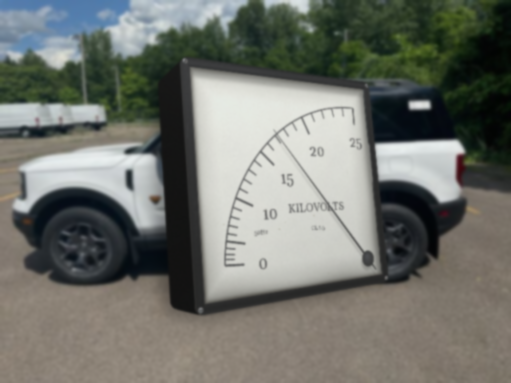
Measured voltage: 17 (kV)
